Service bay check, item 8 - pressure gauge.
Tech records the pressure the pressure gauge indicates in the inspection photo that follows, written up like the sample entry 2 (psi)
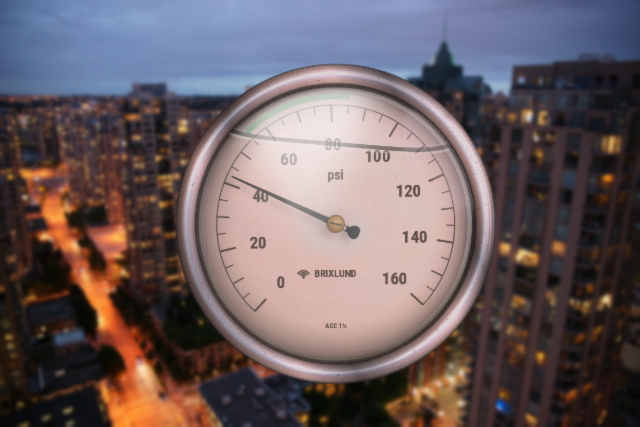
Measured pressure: 42.5 (psi)
